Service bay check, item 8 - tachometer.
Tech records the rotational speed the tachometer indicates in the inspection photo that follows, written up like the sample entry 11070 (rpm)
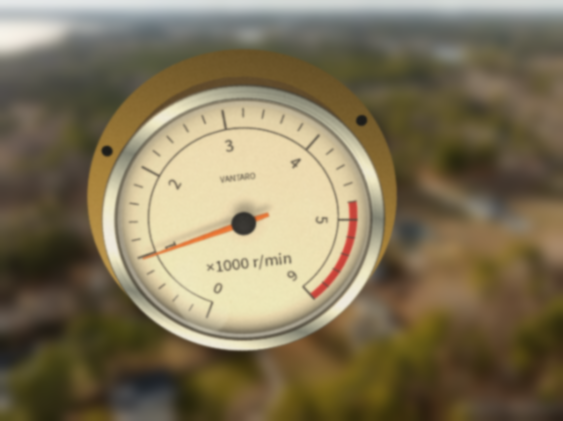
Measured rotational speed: 1000 (rpm)
